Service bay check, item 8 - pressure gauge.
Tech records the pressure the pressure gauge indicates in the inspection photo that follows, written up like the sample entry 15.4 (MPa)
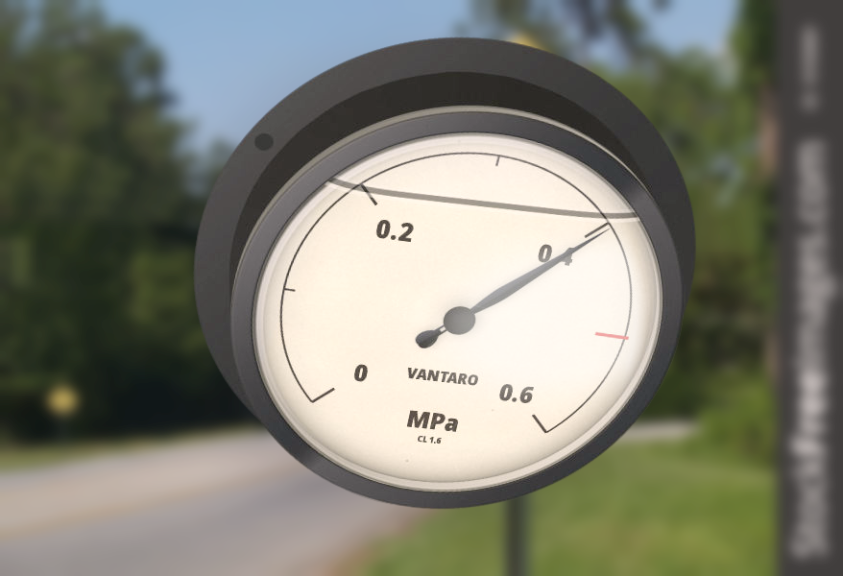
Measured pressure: 0.4 (MPa)
